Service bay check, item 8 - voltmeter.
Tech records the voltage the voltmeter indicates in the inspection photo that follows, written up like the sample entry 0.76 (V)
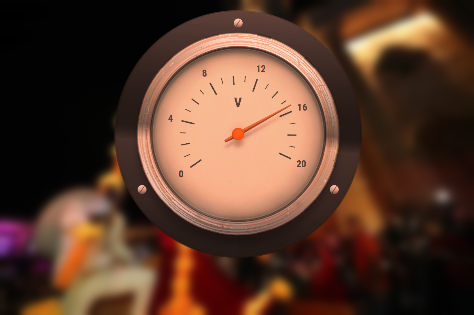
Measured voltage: 15.5 (V)
